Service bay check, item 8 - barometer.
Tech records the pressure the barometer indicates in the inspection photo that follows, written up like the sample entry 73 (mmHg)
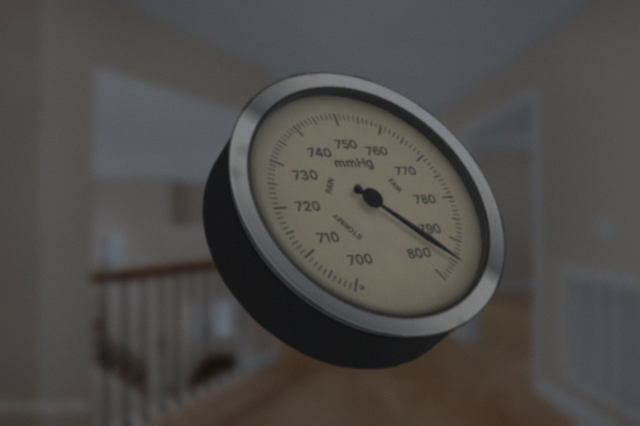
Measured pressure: 795 (mmHg)
